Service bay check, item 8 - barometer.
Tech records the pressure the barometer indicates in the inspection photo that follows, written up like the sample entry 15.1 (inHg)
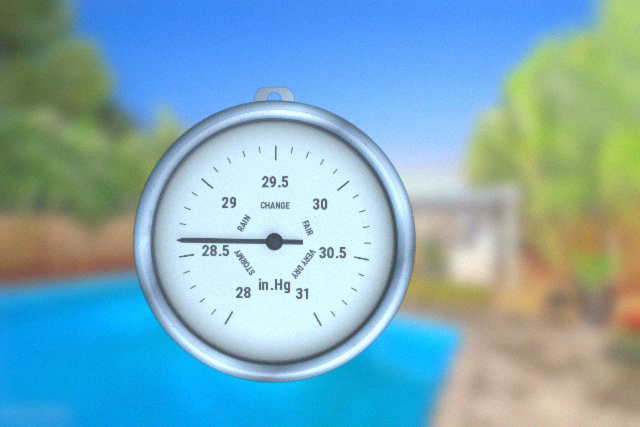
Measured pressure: 28.6 (inHg)
